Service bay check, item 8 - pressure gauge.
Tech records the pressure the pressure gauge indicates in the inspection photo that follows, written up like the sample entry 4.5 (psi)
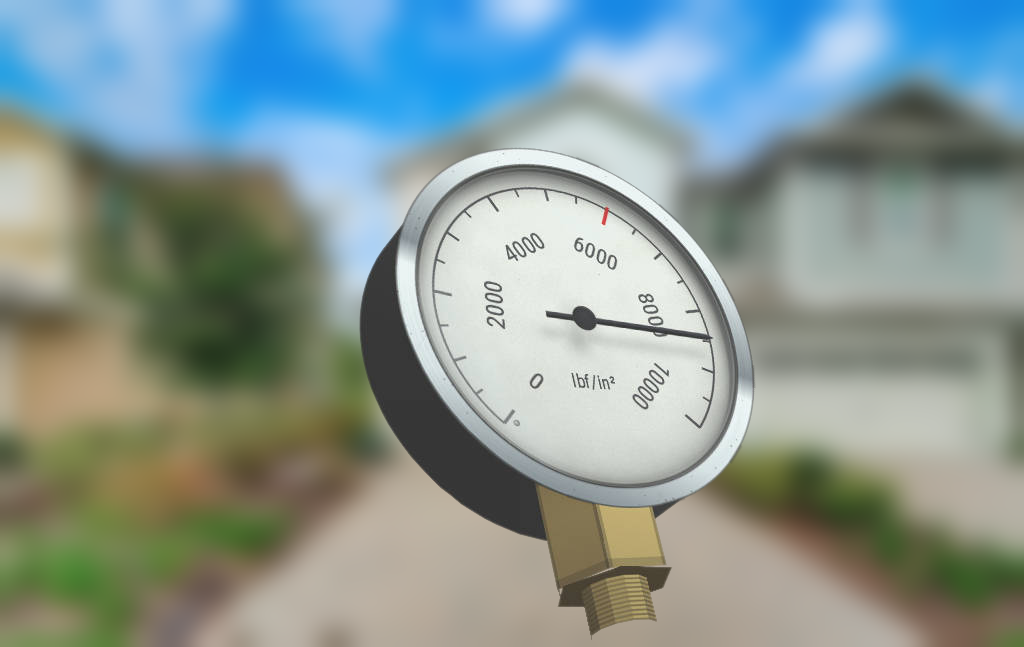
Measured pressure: 8500 (psi)
